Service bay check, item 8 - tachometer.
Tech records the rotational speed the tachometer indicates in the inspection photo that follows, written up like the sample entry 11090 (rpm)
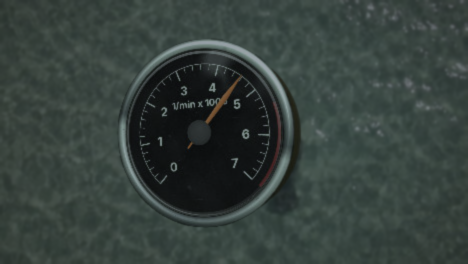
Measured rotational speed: 4600 (rpm)
